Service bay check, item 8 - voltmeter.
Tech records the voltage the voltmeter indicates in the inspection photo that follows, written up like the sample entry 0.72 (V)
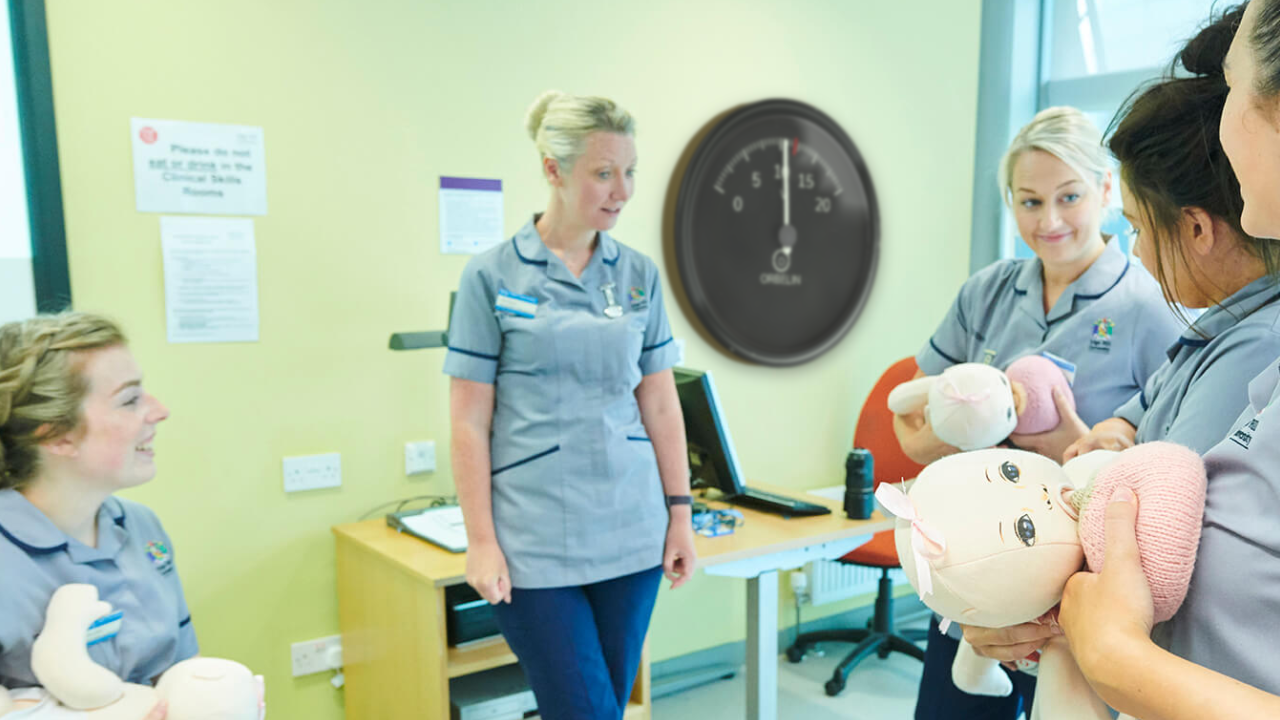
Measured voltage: 10 (V)
